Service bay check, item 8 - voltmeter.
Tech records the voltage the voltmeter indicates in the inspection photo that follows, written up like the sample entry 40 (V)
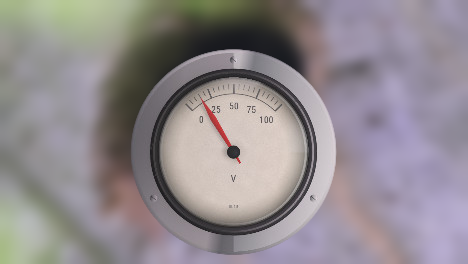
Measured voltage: 15 (V)
